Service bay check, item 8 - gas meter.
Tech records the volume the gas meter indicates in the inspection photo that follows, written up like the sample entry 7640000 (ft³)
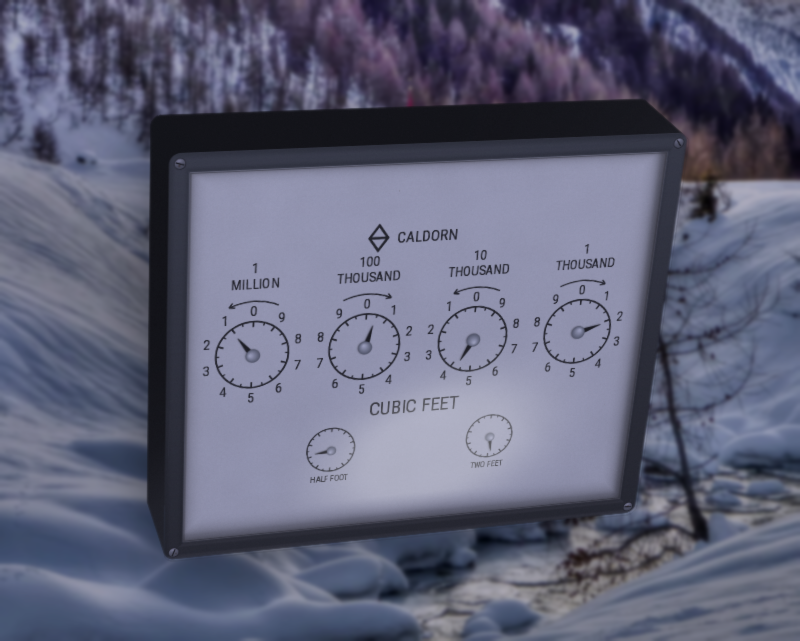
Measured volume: 104200 (ft³)
